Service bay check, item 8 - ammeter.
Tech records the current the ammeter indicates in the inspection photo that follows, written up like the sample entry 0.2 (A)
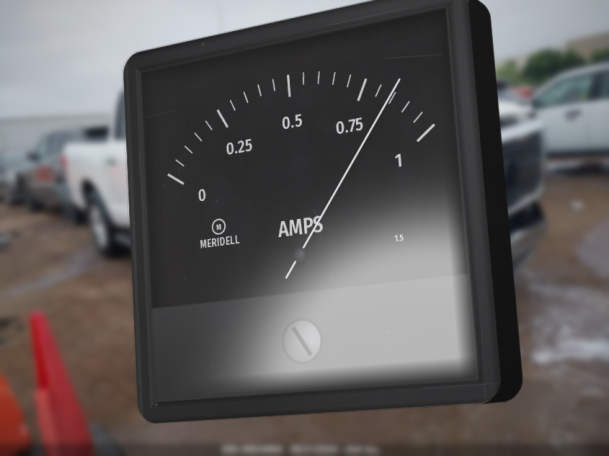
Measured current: 0.85 (A)
